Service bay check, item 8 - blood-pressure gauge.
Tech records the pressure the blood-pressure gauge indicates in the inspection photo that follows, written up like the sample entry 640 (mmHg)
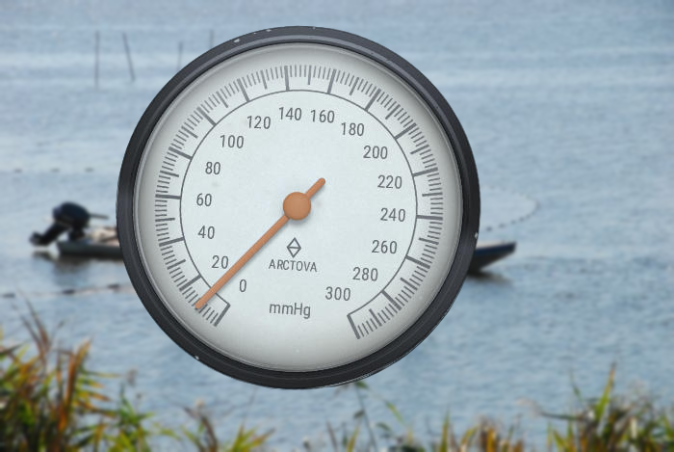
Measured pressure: 10 (mmHg)
